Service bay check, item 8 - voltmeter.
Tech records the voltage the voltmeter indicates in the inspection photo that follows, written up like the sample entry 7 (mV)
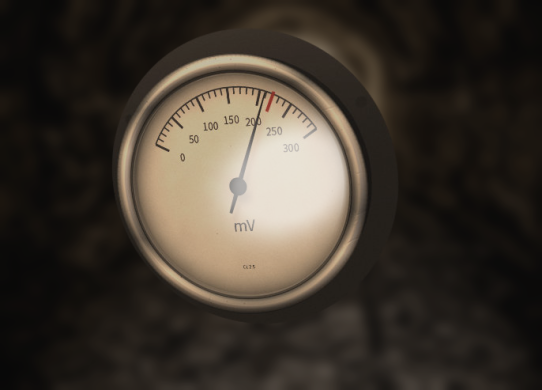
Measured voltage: 210 (mV)
